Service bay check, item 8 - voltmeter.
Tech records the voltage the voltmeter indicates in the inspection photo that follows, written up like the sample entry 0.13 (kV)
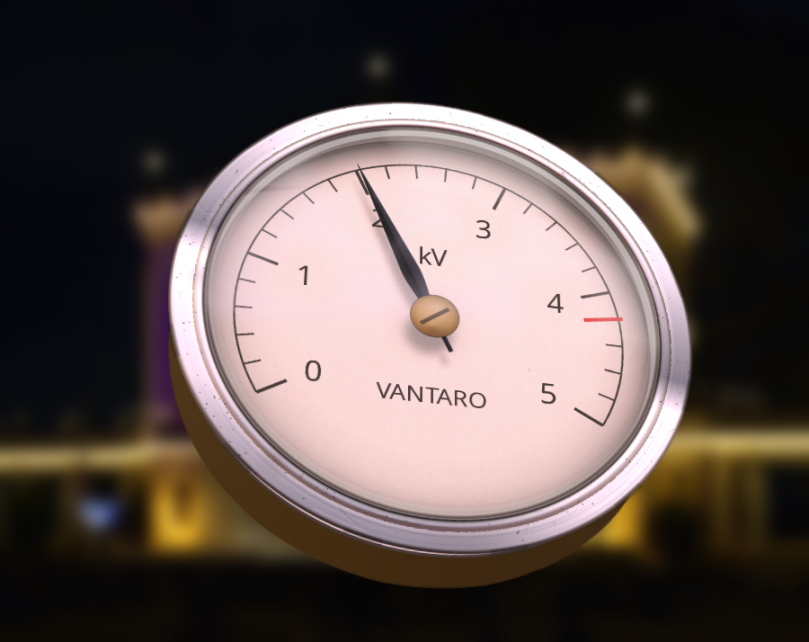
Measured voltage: 2 (kV)
